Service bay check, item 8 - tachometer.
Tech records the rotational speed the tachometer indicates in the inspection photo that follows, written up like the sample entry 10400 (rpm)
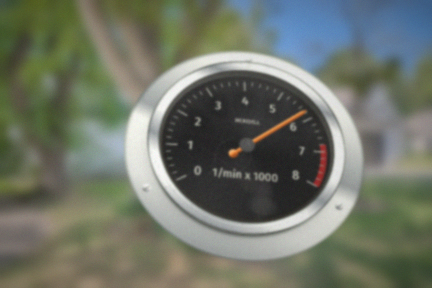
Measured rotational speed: 5800 (rpm)
